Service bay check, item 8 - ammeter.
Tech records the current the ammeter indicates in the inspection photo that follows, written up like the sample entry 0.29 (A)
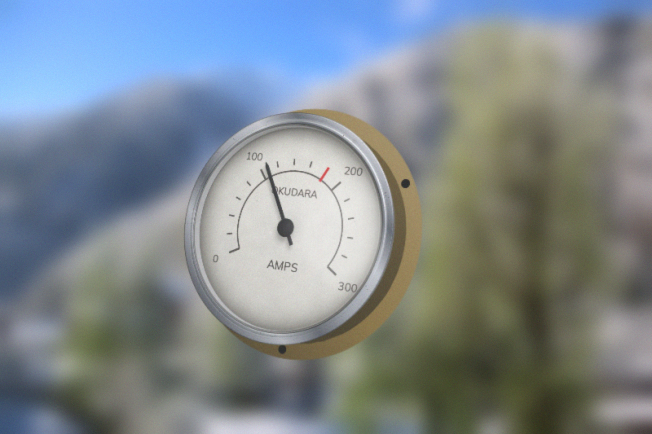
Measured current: 110 (A)
